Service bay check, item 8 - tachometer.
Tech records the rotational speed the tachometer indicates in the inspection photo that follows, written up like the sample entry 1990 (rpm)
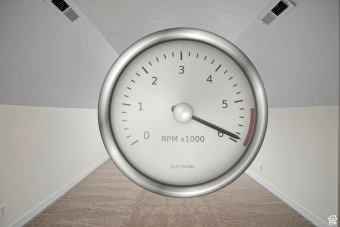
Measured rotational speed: 5900 (rpm)
